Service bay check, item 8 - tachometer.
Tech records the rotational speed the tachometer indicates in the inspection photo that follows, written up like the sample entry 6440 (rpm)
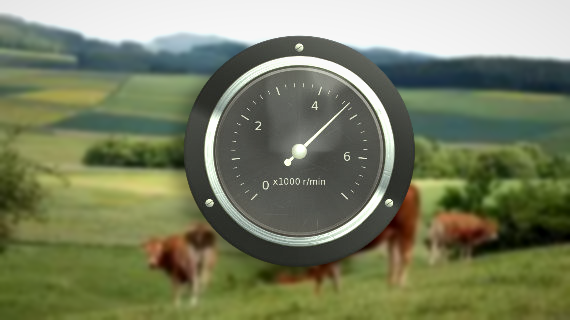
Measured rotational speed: 4700 (rpm)
